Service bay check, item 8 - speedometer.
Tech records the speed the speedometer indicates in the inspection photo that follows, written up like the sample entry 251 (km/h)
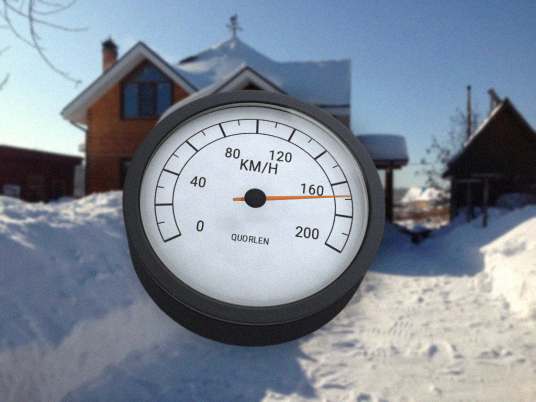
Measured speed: 170 (km/h)
